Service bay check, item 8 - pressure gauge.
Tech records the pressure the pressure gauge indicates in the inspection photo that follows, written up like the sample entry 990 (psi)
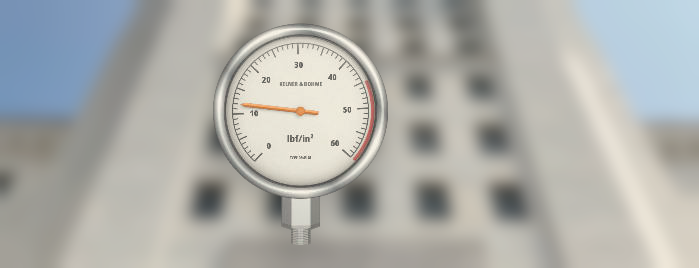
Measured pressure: 12 (psi)
